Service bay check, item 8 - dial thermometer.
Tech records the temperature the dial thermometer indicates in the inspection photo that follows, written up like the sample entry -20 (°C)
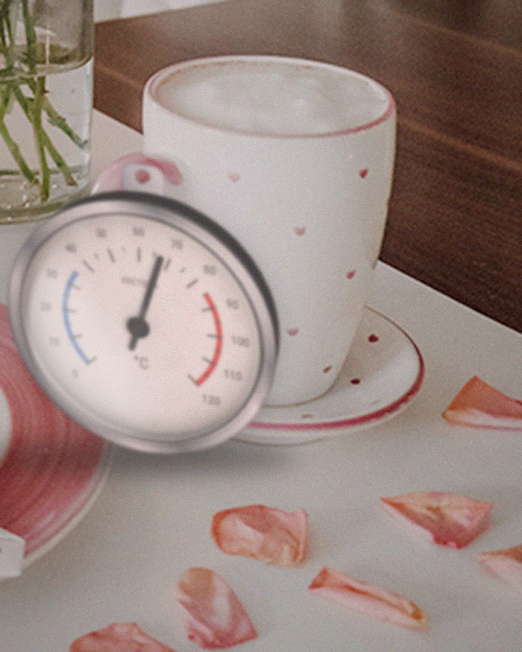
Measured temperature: 67.5 (°C)
